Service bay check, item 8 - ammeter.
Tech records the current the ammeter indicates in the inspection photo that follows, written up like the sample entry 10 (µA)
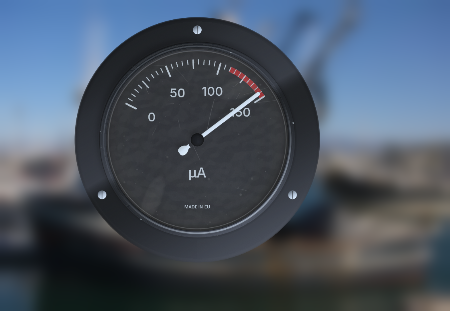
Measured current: 145 (µA)
